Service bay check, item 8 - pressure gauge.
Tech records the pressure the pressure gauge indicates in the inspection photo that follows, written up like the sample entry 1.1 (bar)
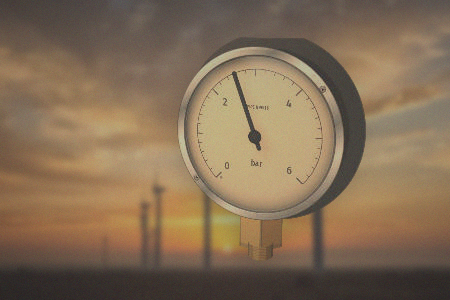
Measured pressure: 2.6 (bar)
